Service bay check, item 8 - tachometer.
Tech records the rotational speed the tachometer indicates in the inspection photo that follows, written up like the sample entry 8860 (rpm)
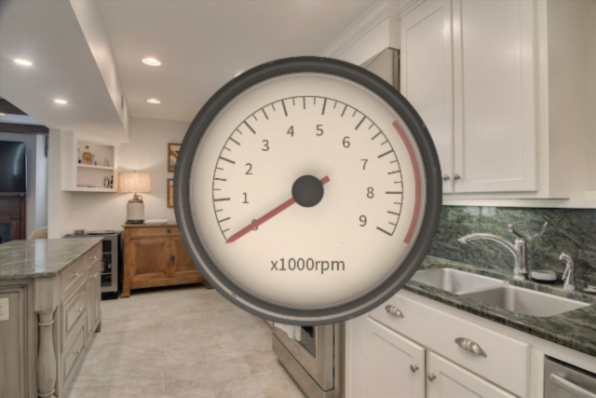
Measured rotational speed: 0 (rpm)
